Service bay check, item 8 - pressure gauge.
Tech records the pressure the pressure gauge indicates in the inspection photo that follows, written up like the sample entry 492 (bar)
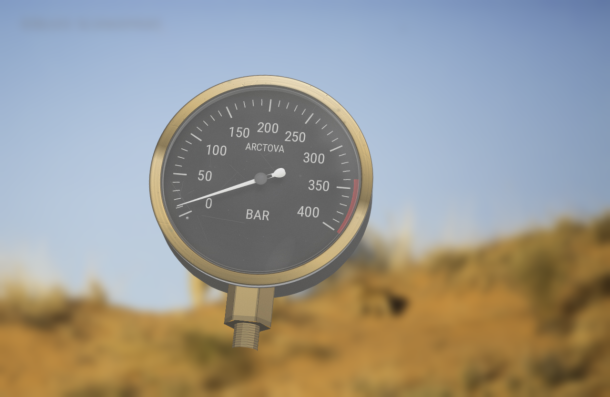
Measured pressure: 10 (bar)
